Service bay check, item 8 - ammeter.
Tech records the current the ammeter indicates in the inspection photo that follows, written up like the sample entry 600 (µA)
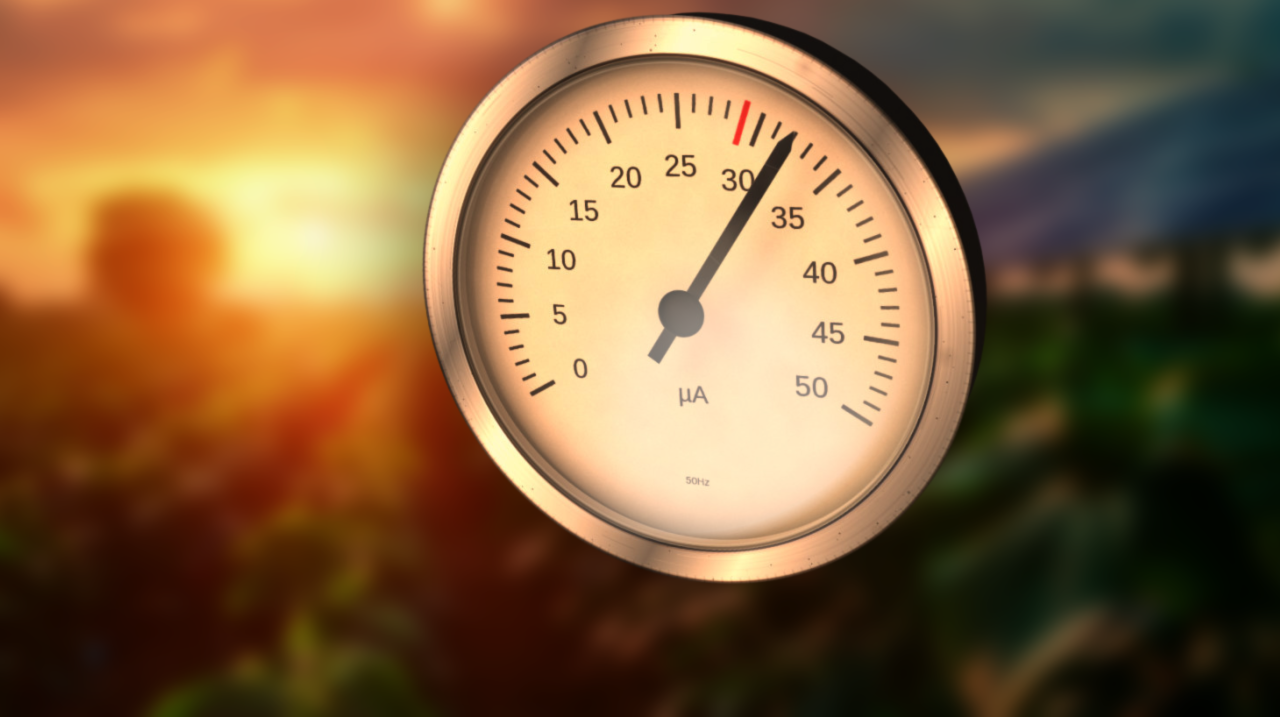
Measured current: 32 (µA)
